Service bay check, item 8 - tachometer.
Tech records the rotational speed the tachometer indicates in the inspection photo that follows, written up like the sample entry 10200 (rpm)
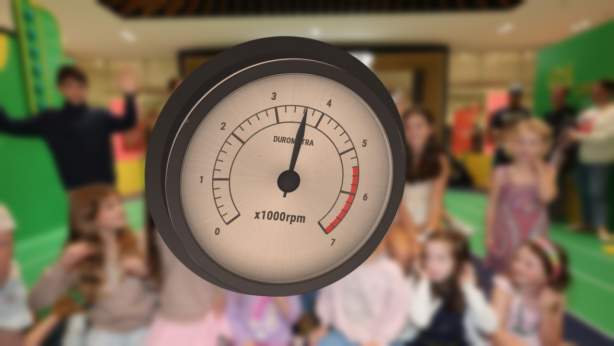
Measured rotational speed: 3600 (rpm)
